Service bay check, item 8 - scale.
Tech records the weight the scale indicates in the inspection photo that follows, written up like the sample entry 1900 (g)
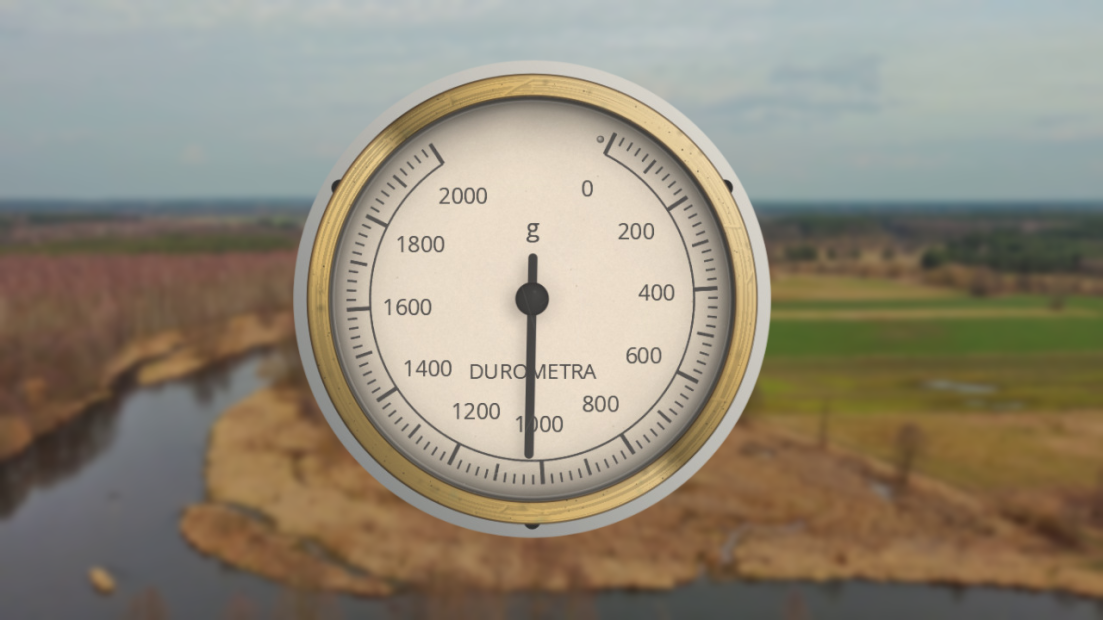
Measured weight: 1030 (g)
